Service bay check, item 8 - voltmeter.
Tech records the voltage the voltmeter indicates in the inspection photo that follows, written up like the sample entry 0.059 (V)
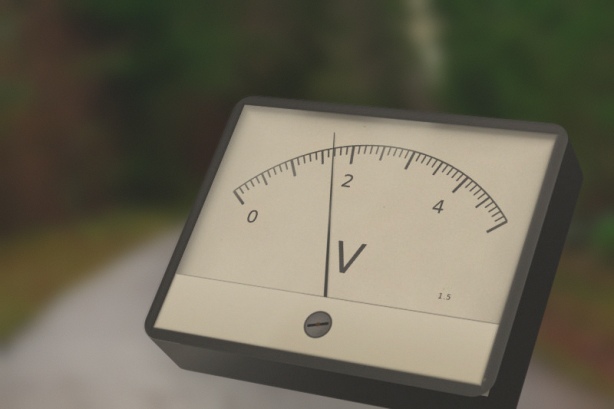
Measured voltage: 1.7 (V)
